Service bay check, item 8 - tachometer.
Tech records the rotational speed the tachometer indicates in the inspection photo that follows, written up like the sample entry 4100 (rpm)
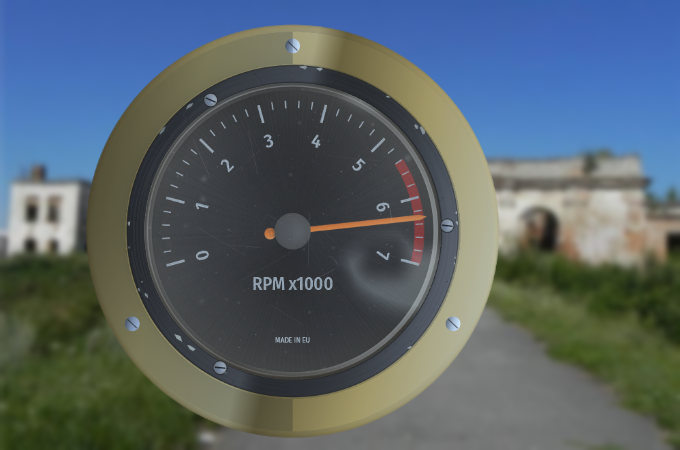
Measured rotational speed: 6300 (rpm)
